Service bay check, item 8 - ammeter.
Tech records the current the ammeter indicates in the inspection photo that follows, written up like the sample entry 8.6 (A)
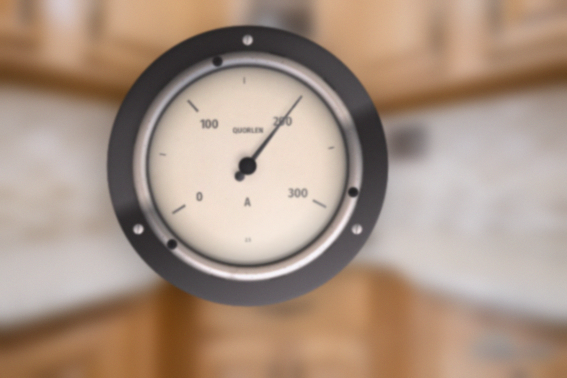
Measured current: 200 (A)
